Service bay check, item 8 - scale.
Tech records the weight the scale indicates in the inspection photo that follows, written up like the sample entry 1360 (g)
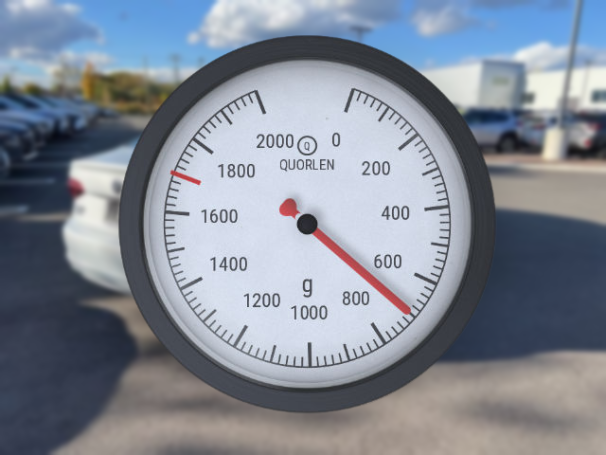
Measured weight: 700 (g)
